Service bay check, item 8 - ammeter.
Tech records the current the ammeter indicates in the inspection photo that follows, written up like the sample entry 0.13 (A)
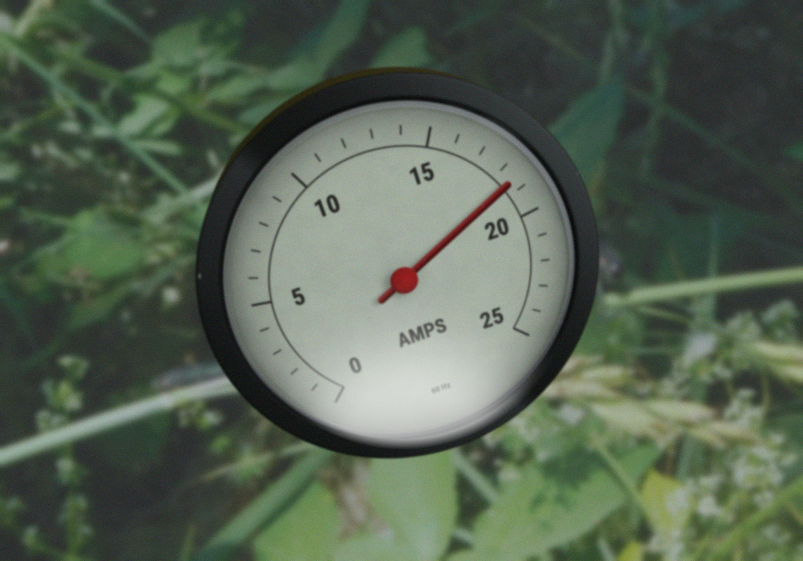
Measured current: 18.5 (A)
